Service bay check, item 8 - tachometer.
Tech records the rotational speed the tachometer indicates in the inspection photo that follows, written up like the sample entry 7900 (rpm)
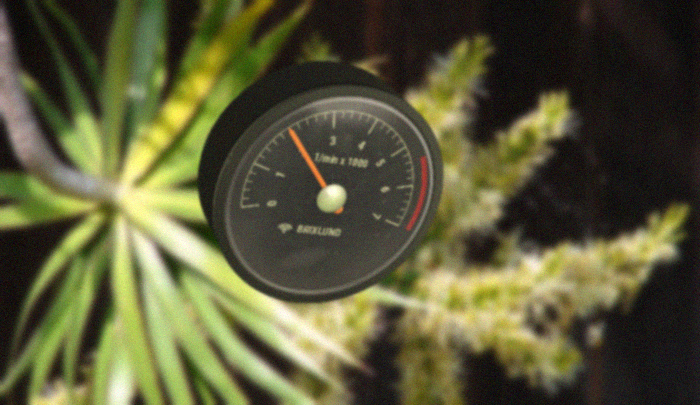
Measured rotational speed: 2000 (rpm)
